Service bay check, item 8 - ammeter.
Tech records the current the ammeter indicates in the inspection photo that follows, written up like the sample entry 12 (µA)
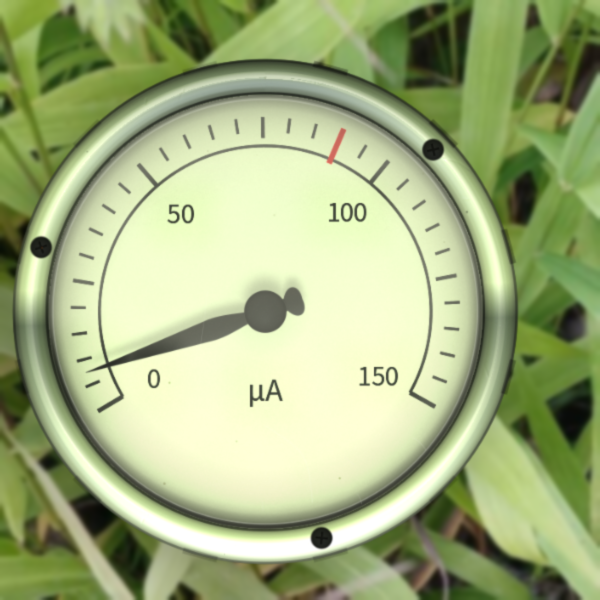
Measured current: 7.5 (µA)
